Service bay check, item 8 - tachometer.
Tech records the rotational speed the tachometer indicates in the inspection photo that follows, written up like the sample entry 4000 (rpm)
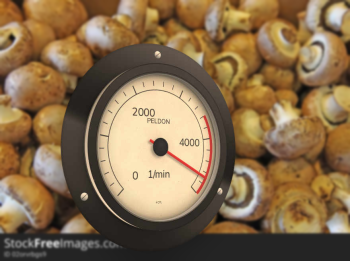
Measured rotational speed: 4700 (rpm)
